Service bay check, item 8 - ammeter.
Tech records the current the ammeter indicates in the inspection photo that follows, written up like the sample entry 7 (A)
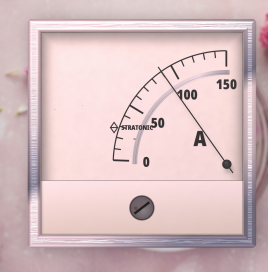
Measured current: 90 (A)
